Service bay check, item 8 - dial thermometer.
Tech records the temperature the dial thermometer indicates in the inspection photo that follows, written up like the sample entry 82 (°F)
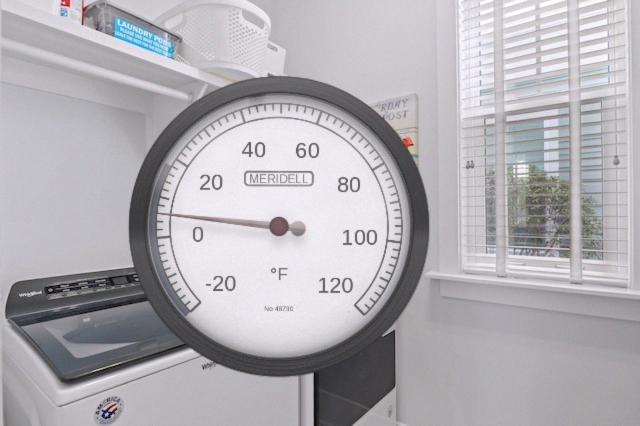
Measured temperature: 6 (°F)
